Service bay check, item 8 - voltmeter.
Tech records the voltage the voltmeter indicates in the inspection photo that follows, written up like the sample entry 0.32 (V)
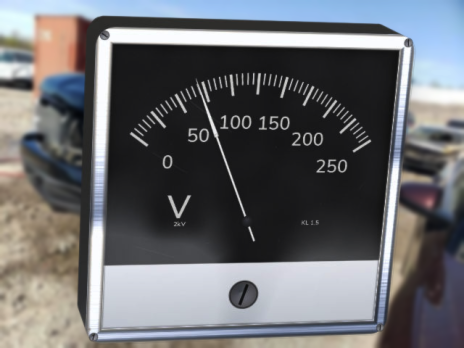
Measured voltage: 70 (V)
